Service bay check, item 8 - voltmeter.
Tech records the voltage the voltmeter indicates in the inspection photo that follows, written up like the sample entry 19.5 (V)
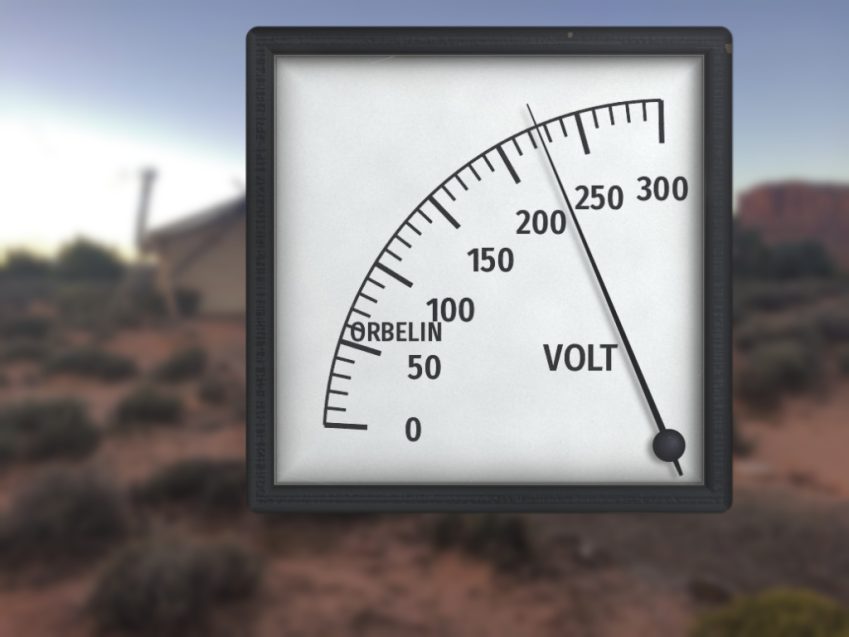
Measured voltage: 225 (V)
